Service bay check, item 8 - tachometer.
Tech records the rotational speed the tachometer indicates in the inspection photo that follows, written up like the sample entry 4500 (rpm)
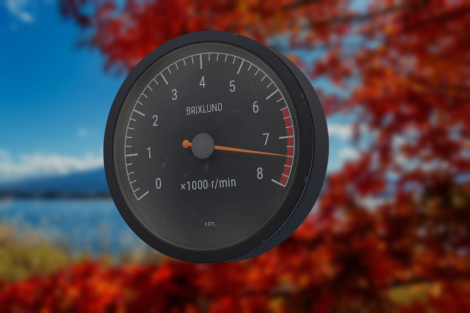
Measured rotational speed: 7400 (rpm)
